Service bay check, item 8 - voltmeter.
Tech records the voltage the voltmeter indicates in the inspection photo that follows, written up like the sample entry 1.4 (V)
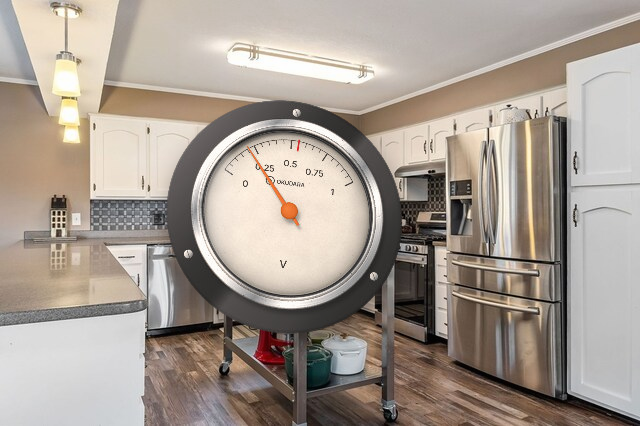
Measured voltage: 0.2 (V)
